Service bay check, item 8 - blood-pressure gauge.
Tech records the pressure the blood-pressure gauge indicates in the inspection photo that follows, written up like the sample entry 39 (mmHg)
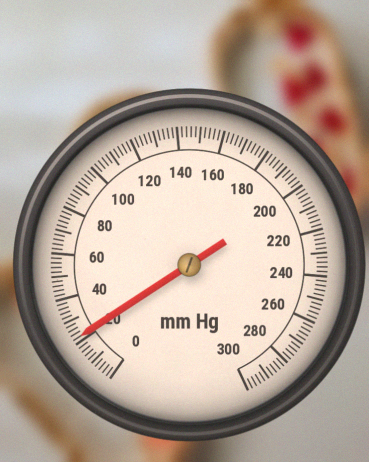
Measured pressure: 22 (mmHg)
